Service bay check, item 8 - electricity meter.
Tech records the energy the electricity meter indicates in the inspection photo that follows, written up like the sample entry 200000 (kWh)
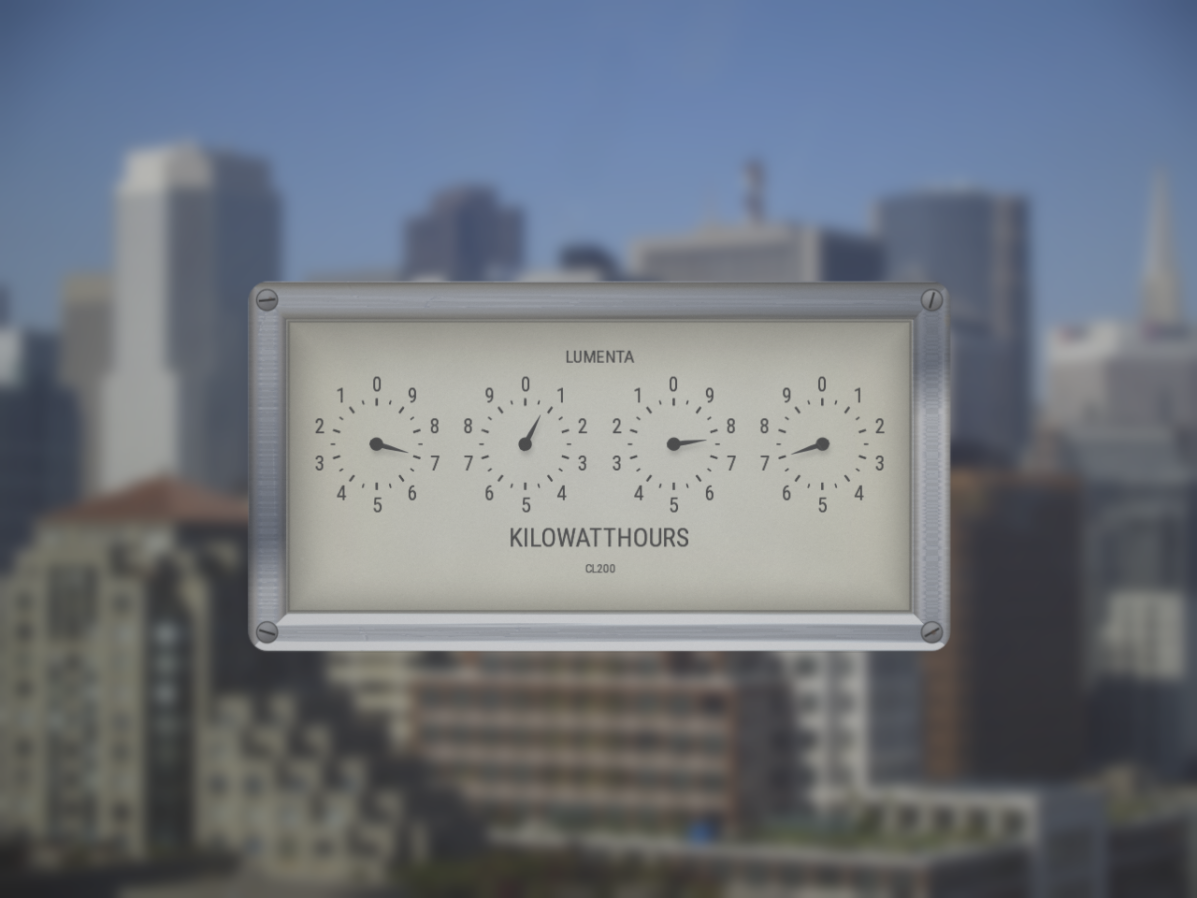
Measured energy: 7077 (kWh)
